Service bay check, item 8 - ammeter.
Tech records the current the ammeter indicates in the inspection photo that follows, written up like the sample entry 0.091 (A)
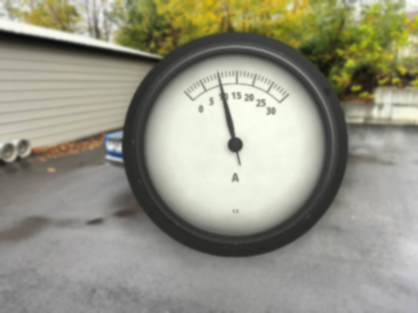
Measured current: 10 (A)
